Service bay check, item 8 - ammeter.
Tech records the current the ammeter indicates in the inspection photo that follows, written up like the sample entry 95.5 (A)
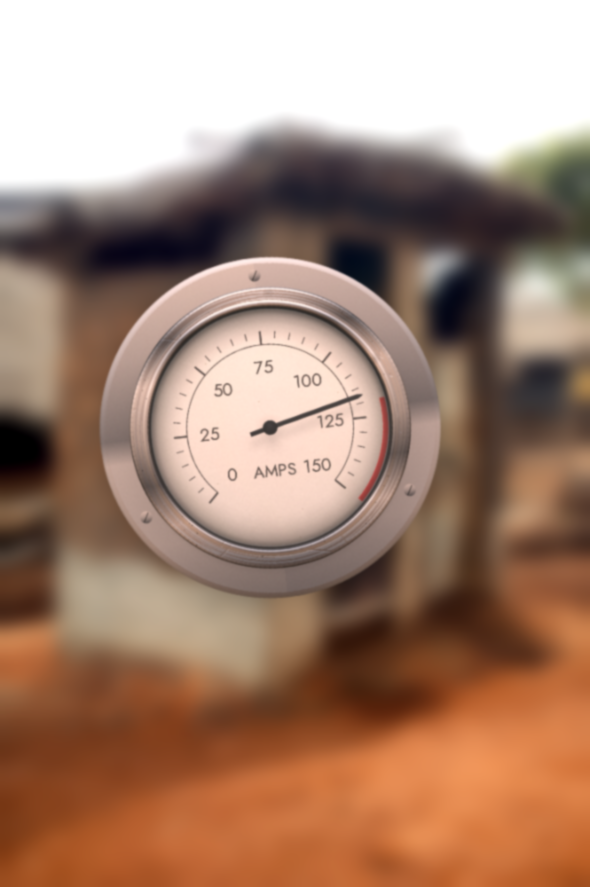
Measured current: 117.5 (A)
